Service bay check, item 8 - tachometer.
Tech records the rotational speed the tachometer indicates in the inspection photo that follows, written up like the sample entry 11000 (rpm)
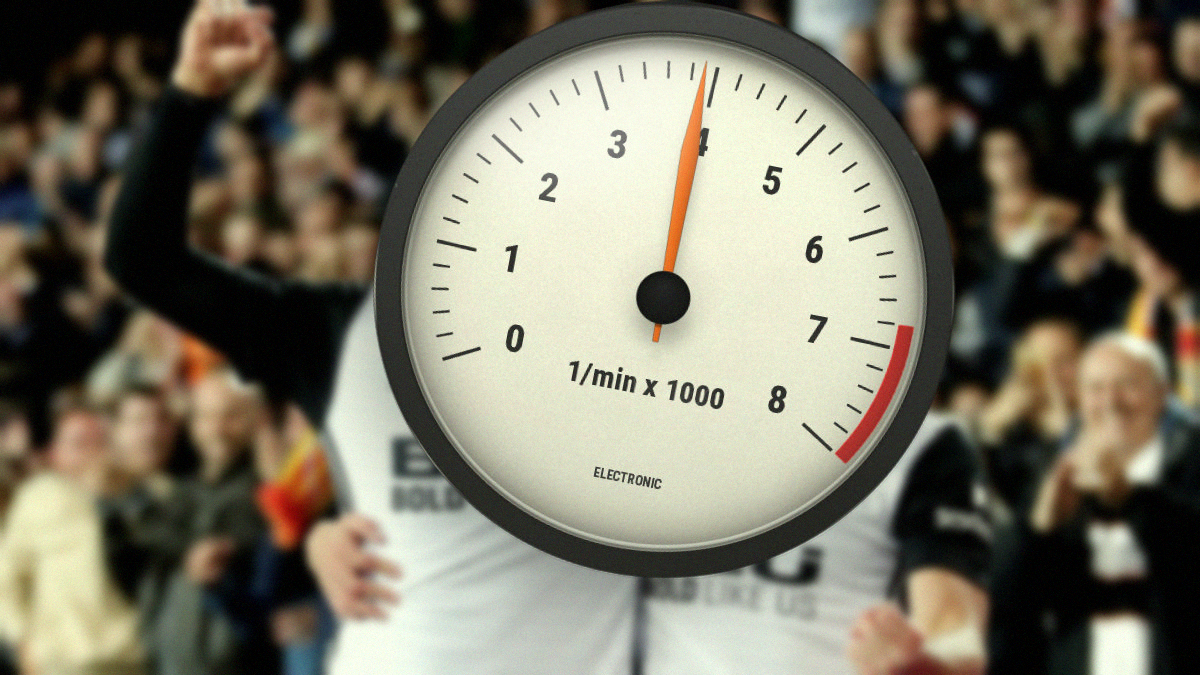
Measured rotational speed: 3900 (rpm)
